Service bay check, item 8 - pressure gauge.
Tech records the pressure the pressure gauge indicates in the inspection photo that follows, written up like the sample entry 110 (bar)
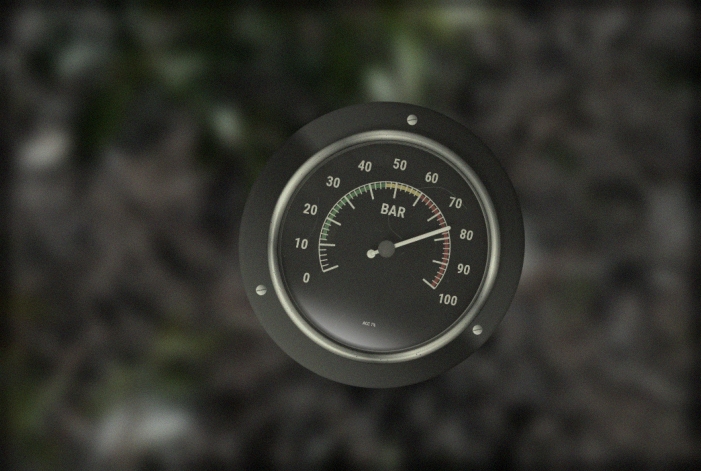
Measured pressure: 76 (bar)
